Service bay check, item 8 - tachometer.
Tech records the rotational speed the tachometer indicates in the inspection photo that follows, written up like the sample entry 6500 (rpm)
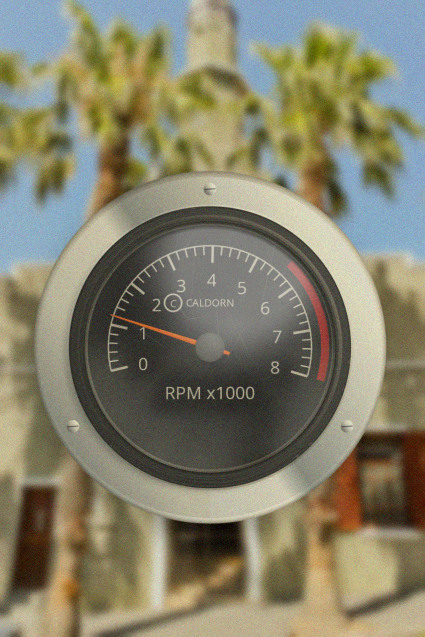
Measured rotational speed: 1200 (rpm)
